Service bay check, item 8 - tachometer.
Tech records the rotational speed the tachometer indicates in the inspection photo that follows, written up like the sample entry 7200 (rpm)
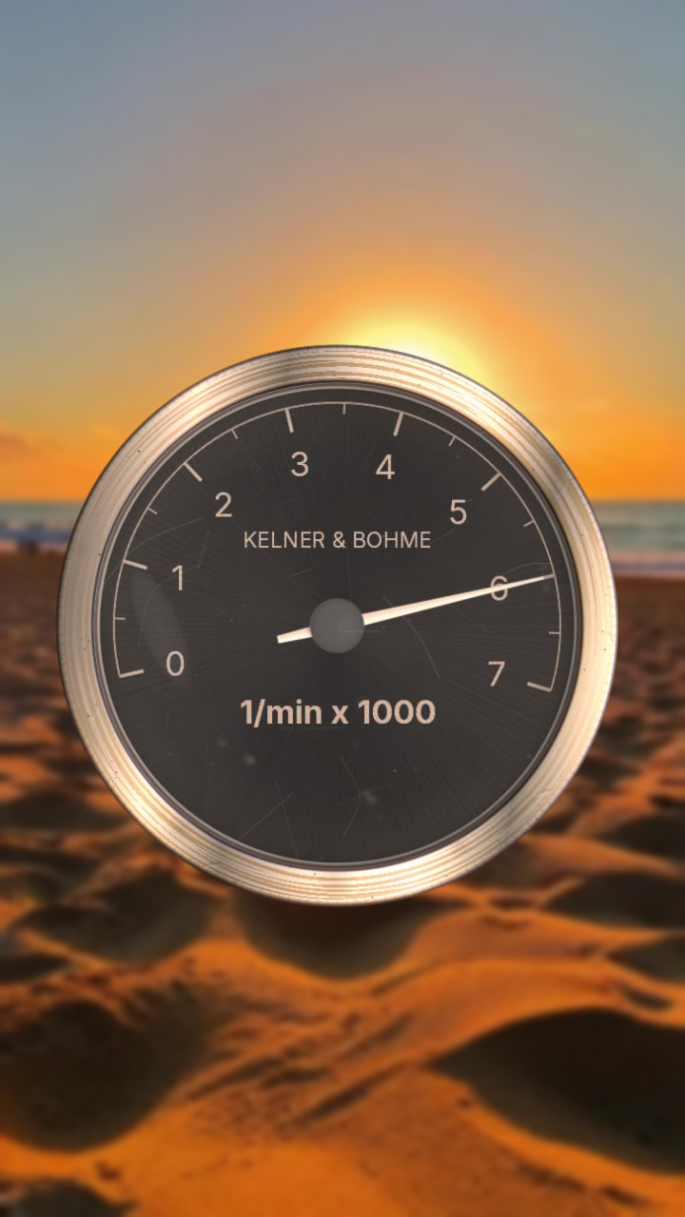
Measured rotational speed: 6000 (rpm)
